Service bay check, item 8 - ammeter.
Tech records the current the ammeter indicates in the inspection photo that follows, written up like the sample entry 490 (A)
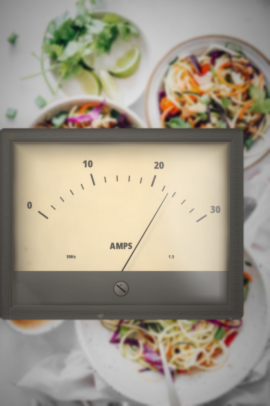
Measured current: 23 (A)
